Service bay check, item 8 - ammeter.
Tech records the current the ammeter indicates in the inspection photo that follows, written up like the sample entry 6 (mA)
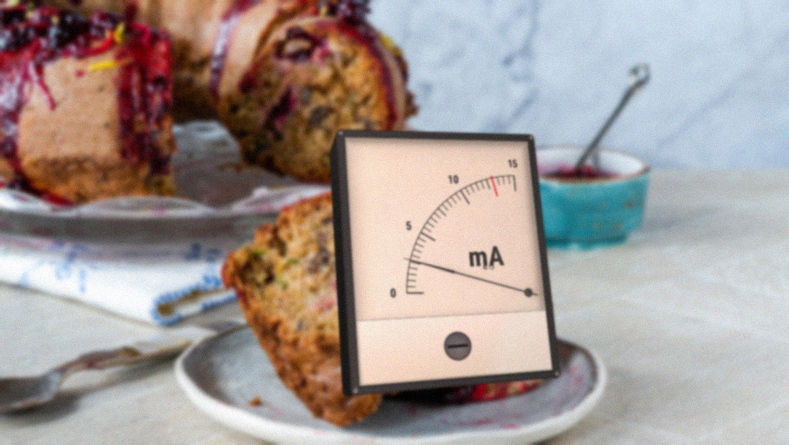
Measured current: 2.5 (mA)
